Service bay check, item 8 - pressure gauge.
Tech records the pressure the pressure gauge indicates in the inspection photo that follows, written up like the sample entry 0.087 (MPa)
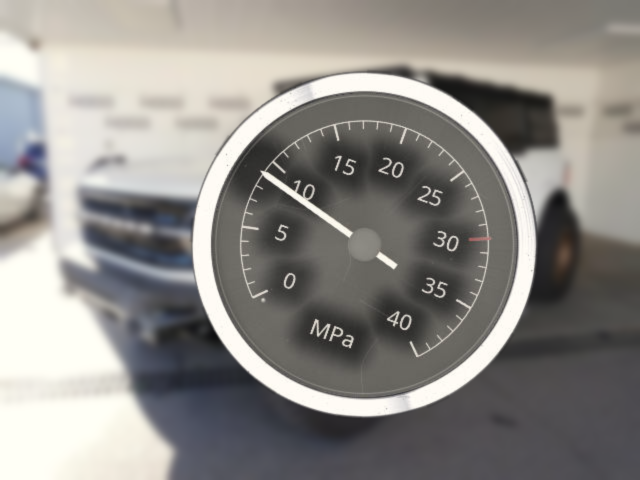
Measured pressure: 9 (MPa)
